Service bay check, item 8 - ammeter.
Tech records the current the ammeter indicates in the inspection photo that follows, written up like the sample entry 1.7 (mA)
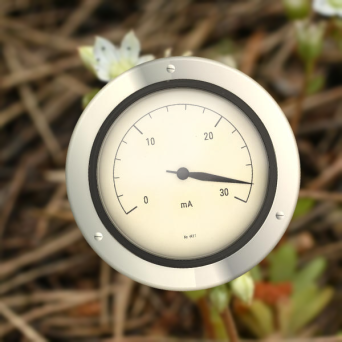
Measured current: 28 (mA)
